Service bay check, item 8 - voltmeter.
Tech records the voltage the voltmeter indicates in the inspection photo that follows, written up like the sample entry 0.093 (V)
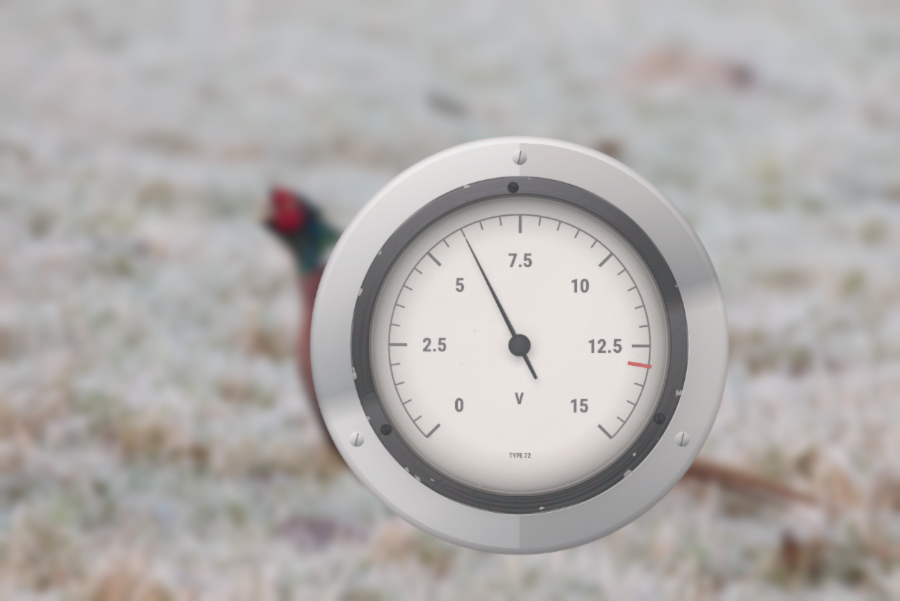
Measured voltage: 6 (V)
